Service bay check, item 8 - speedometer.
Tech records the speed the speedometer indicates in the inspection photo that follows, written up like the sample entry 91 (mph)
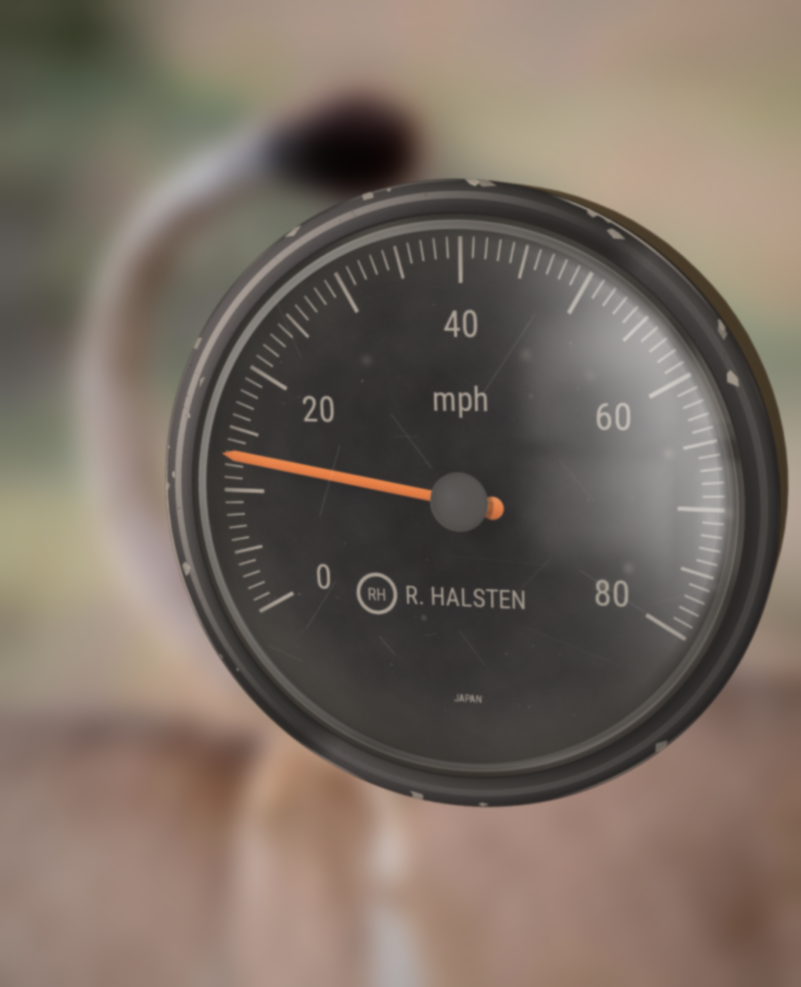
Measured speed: 13 (mph)
